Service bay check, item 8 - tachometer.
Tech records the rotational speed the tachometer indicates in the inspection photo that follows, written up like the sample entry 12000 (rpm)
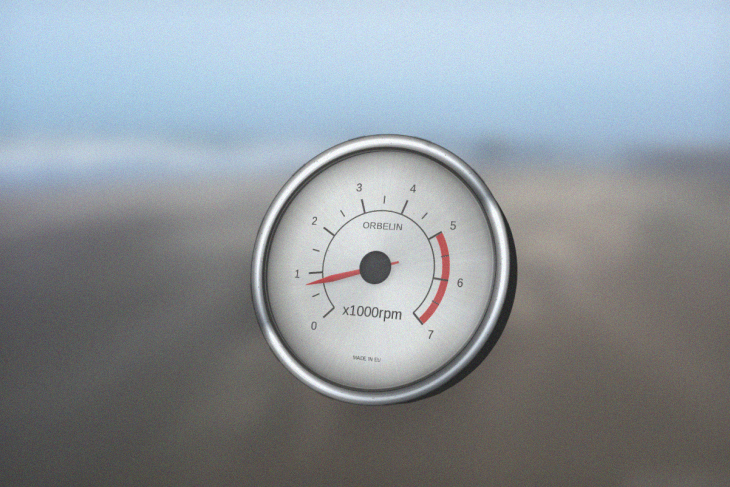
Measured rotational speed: 750 (rpm)
